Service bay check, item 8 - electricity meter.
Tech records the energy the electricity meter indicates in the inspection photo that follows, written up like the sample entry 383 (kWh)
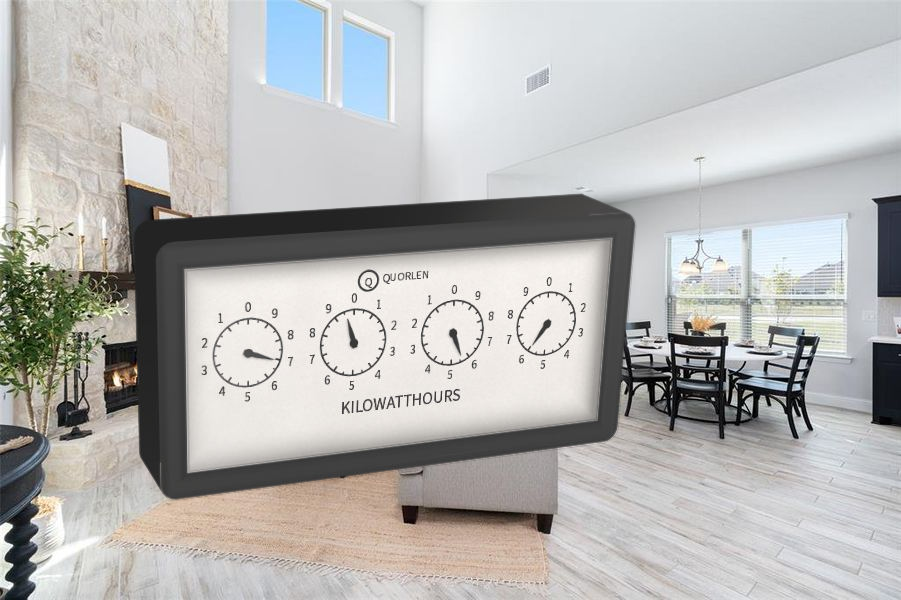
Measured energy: 6956 (kWh)
